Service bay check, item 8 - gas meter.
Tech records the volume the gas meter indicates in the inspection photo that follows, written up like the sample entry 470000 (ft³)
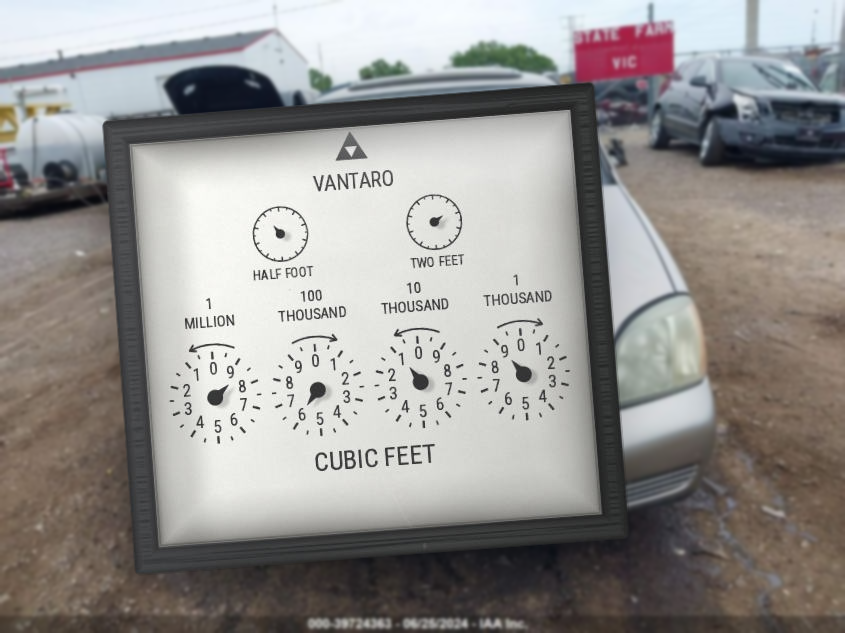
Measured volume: 860900 (ft³)
